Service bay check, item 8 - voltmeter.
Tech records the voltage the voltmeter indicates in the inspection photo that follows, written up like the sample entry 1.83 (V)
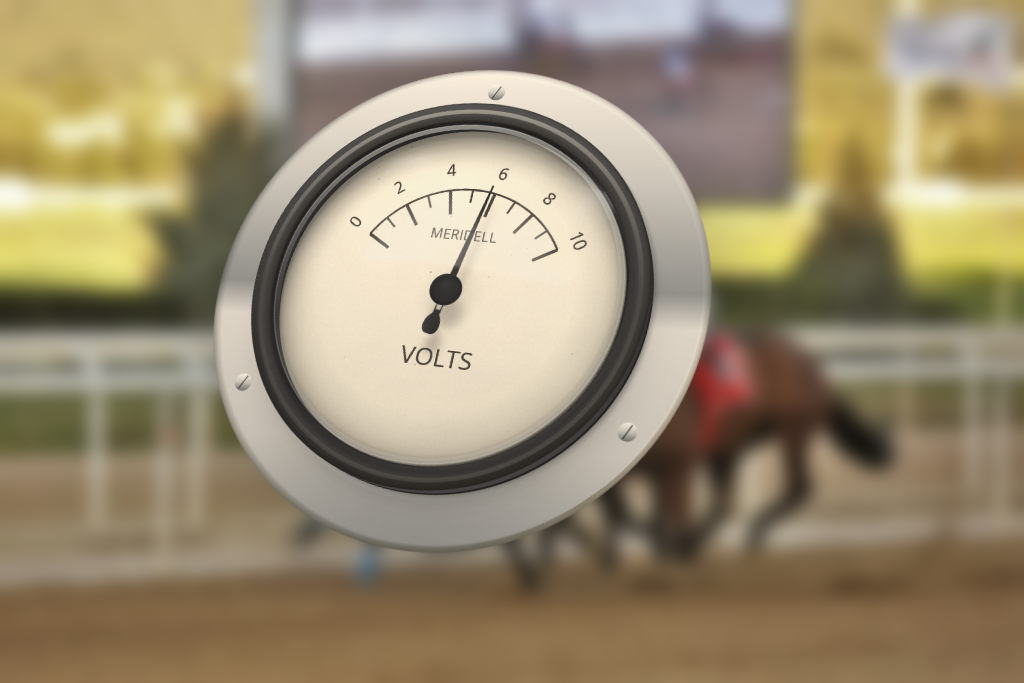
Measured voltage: 6 (V)
